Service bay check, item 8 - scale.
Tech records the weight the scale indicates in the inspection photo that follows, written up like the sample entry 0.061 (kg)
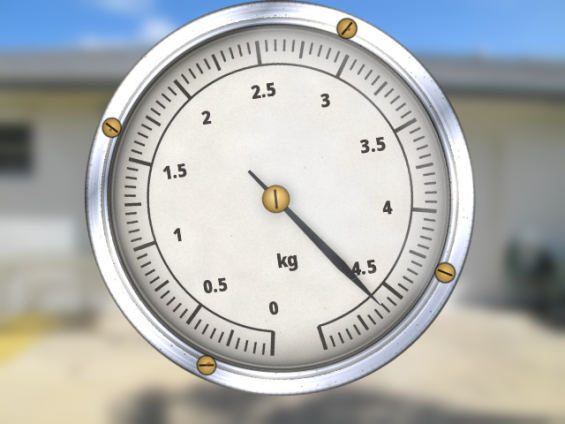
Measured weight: 4.6 (kg)
